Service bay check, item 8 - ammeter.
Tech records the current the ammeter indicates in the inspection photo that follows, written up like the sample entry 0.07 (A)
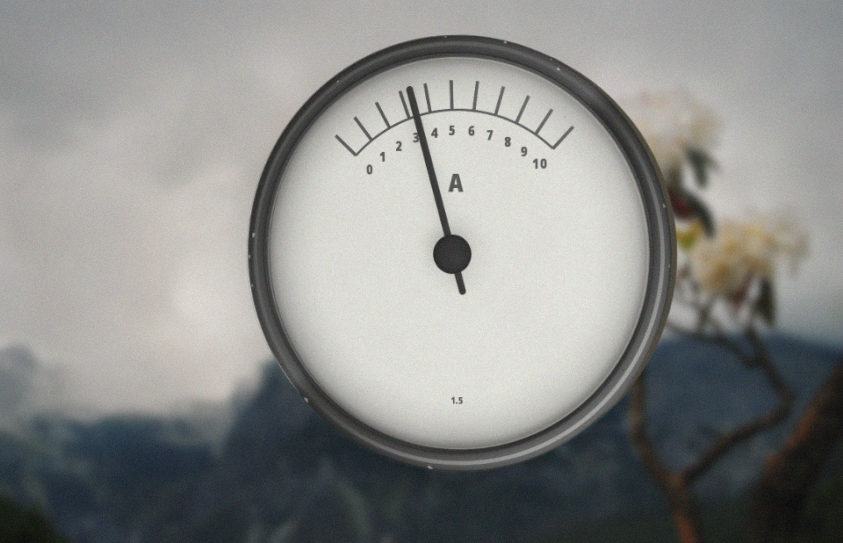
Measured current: 3.5 (A)
